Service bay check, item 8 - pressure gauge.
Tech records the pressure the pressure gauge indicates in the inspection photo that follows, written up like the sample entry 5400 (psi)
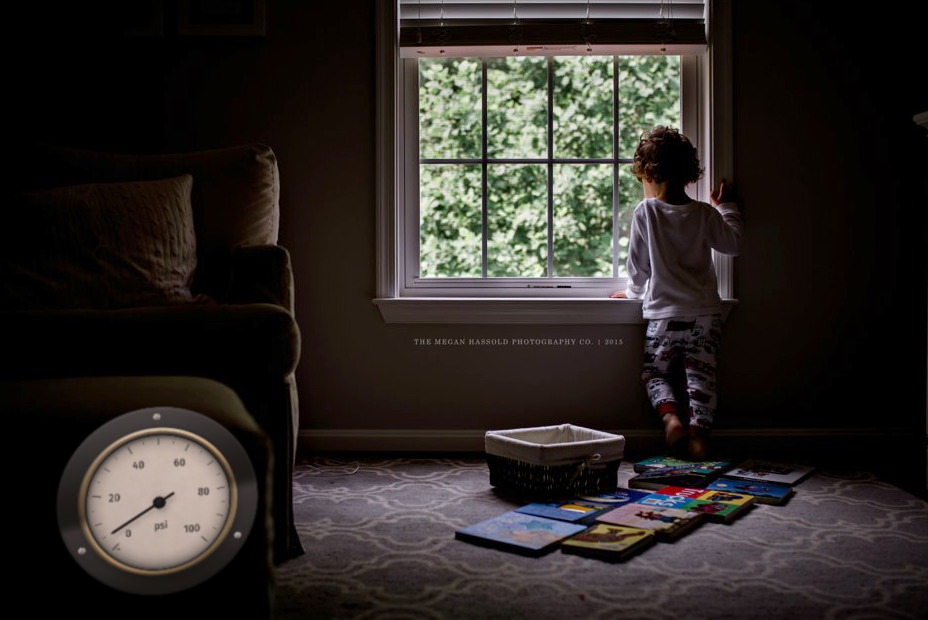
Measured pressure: 5 (psi)
